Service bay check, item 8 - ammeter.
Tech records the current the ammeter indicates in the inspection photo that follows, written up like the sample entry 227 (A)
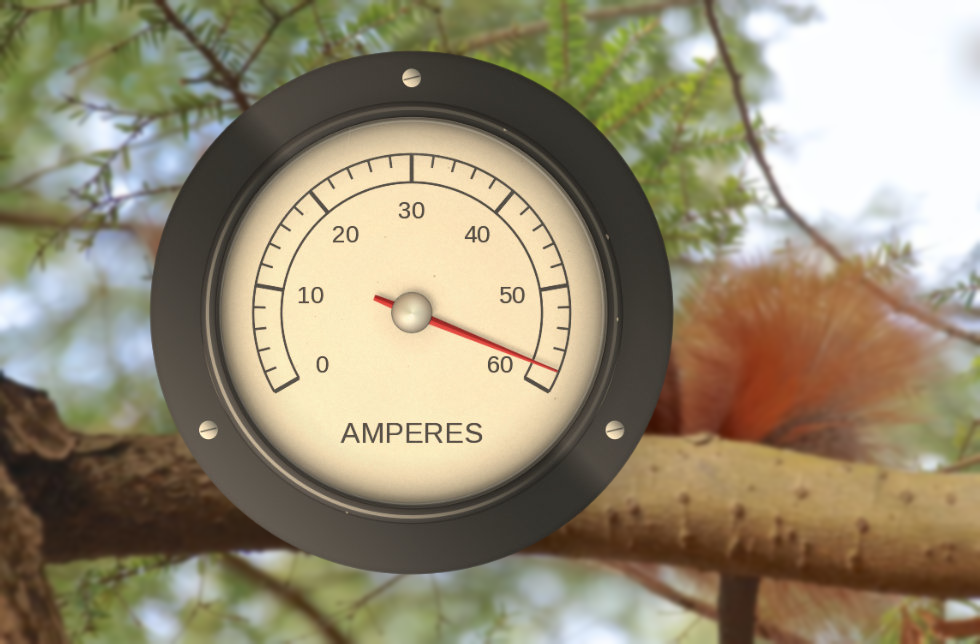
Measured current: 58 (A)
